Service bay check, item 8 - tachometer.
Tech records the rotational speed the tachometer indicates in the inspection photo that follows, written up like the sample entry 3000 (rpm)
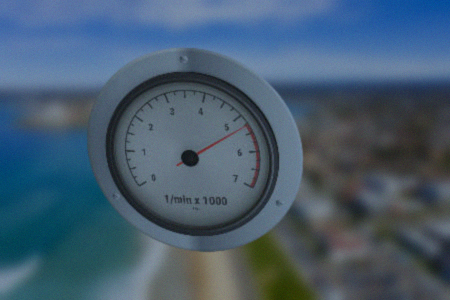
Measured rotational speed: 5250 (rpm)
